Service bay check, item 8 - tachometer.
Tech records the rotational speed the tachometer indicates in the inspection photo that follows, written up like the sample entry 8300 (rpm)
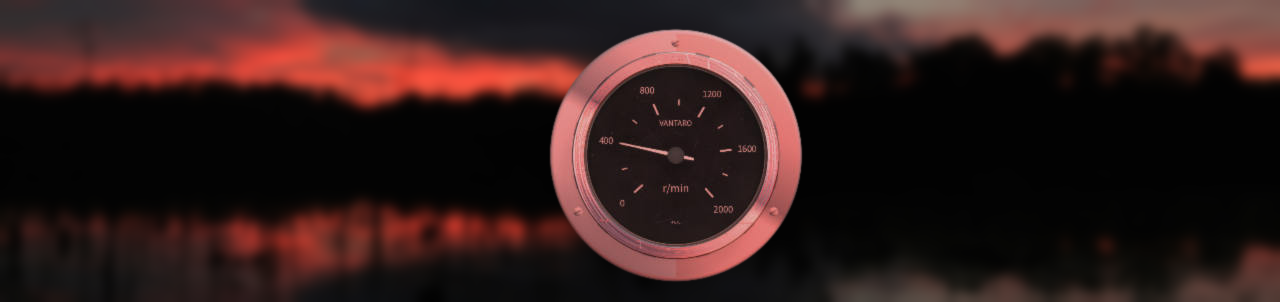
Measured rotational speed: 400 (rpm)
